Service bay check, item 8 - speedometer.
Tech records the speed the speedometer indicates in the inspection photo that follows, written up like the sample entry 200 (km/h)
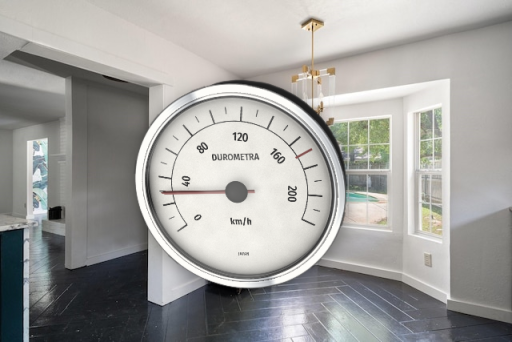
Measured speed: 30 (km/h)
